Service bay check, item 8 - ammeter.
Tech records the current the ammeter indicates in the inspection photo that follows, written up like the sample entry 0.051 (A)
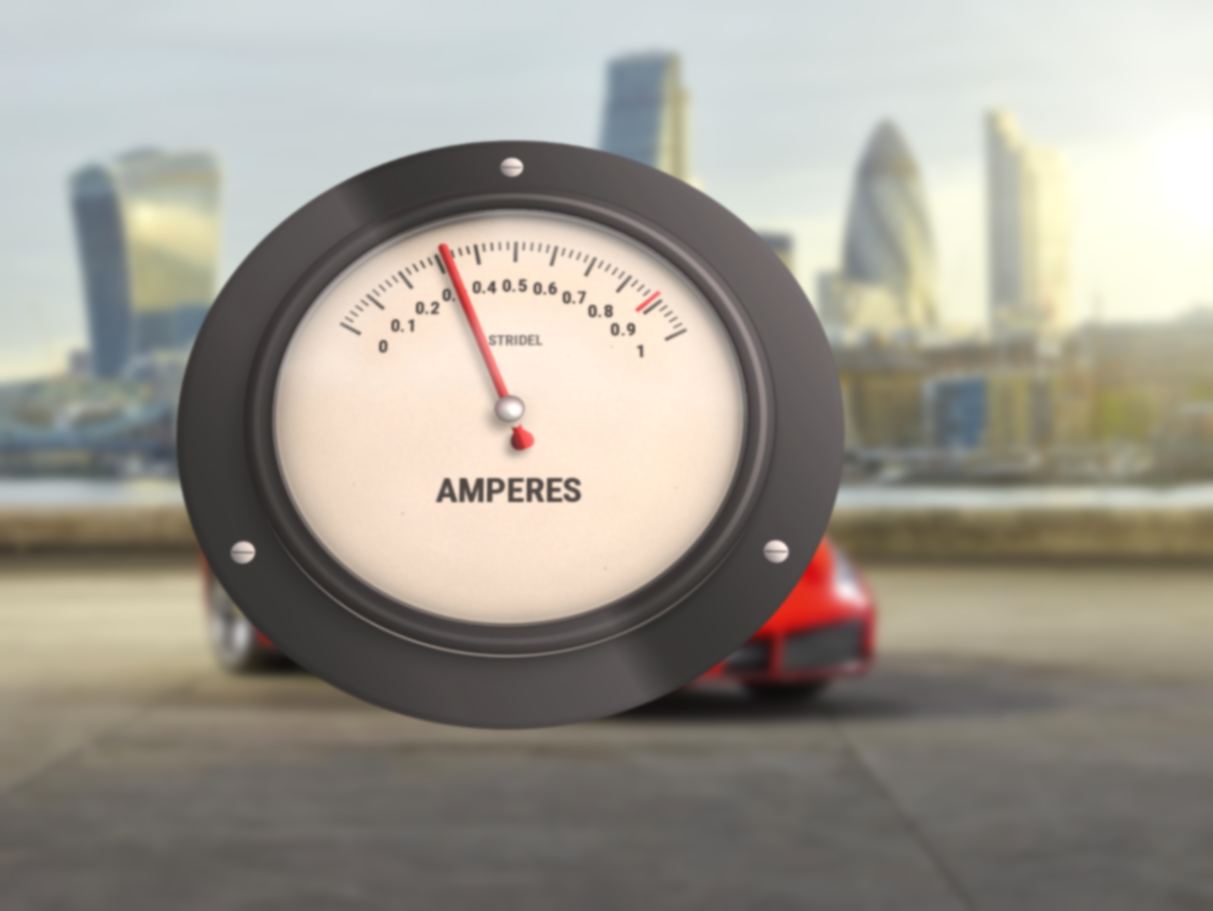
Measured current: 0.32 (A)
